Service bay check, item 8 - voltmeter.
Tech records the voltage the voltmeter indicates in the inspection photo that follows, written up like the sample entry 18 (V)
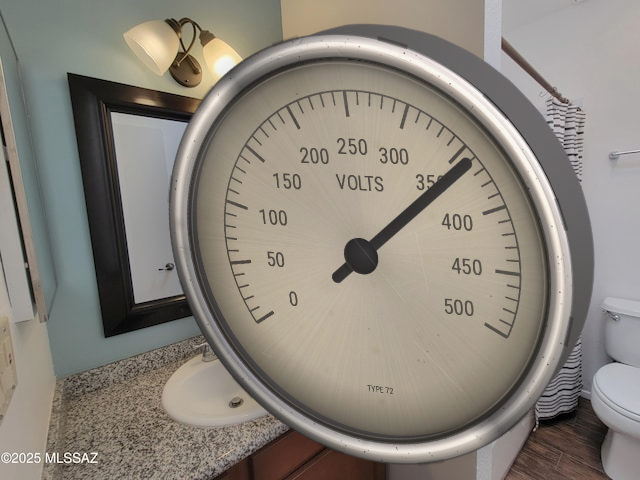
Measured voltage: 360 (V)
